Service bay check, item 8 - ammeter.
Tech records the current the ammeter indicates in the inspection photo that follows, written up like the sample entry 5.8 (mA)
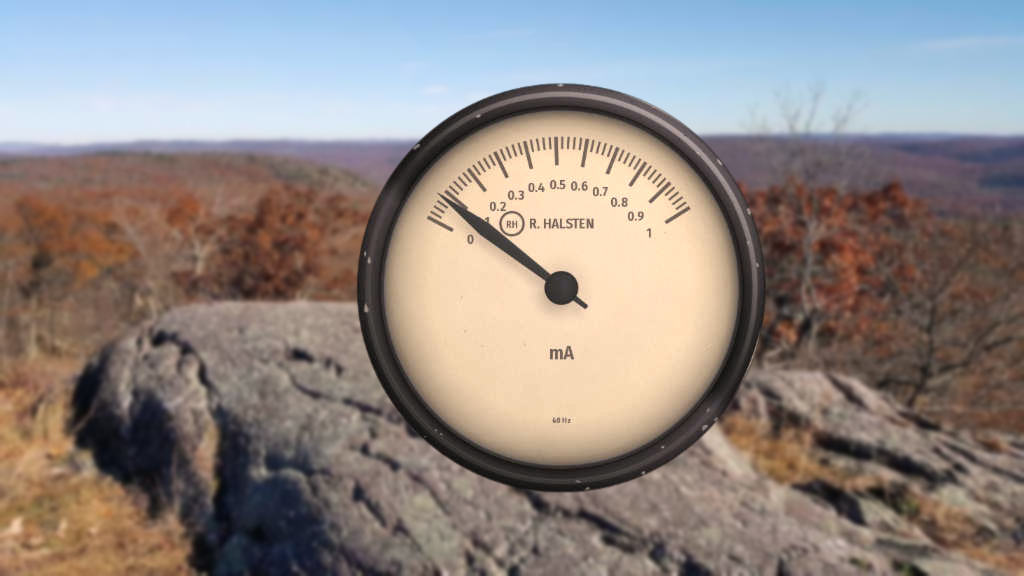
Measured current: 0.08 (mA)
